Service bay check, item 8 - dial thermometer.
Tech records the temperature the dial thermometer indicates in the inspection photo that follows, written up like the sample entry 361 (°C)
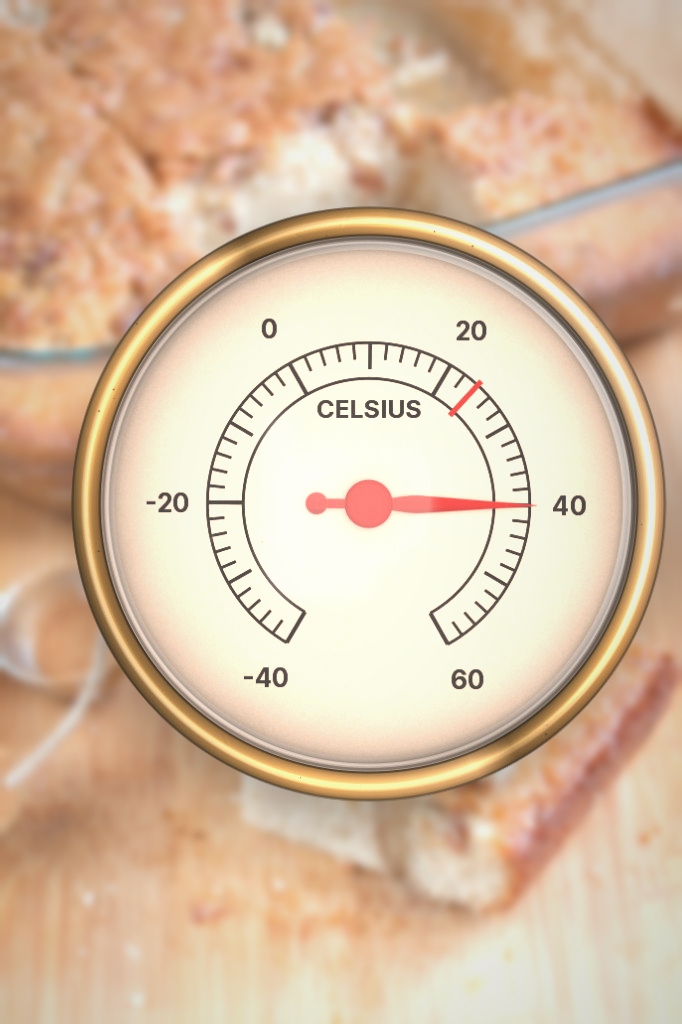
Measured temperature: 40 (°C)
